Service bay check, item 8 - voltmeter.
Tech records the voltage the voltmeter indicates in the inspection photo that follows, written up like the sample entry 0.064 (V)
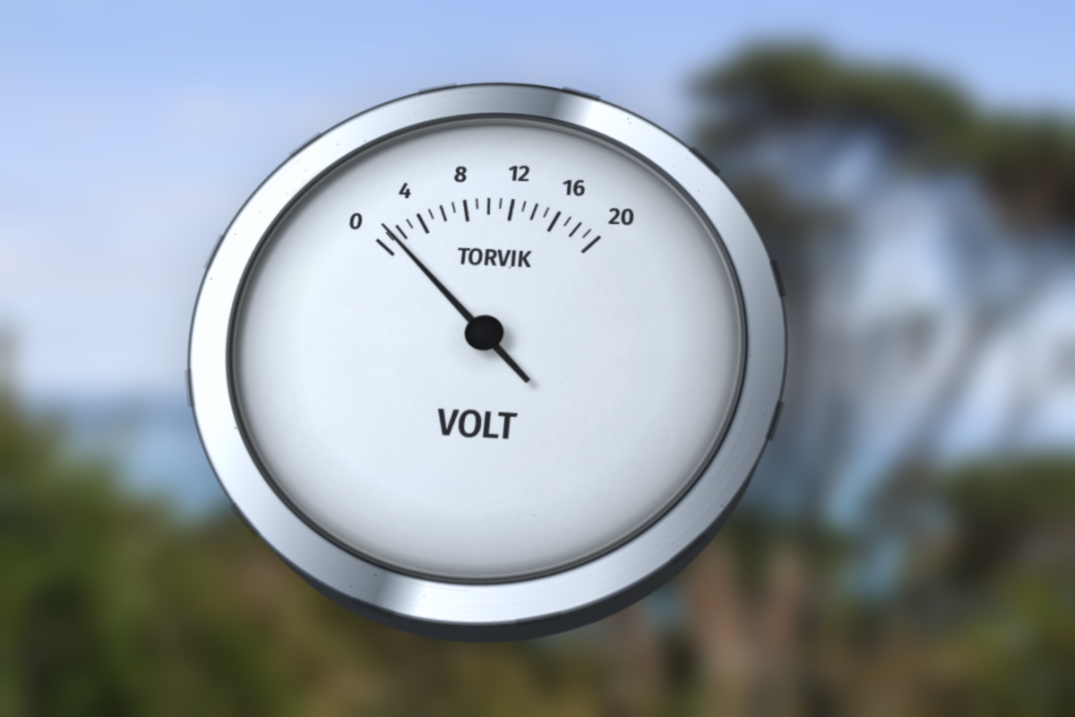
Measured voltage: 1 (V)
